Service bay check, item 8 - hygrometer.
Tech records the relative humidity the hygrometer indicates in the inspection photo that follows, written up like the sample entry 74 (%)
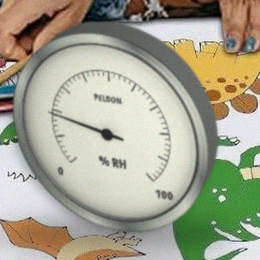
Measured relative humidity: 20 (%)
